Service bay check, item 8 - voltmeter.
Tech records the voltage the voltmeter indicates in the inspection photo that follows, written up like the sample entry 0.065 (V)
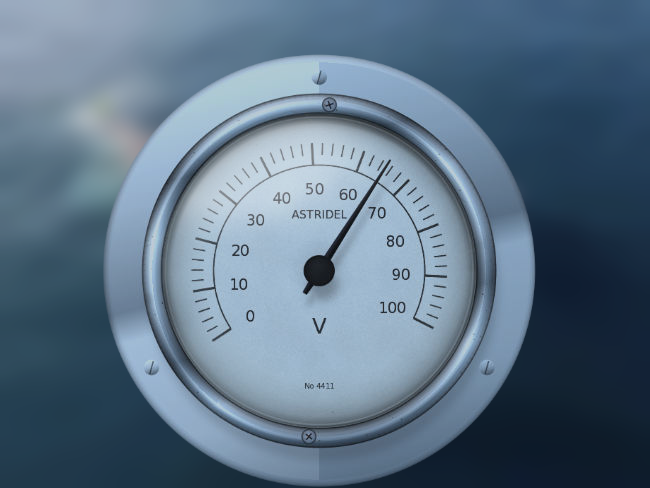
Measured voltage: 65 (V)
